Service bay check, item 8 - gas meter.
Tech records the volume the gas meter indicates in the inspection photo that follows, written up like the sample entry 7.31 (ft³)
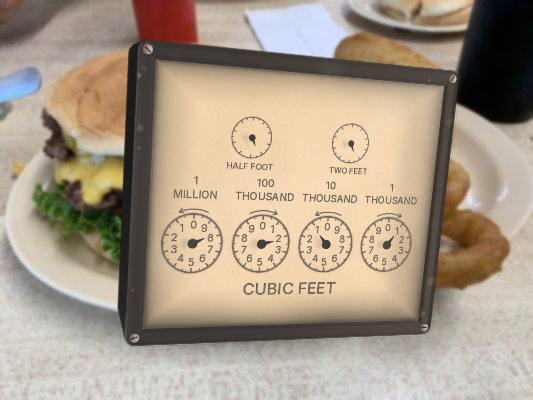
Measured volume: 821100 (ft³)
